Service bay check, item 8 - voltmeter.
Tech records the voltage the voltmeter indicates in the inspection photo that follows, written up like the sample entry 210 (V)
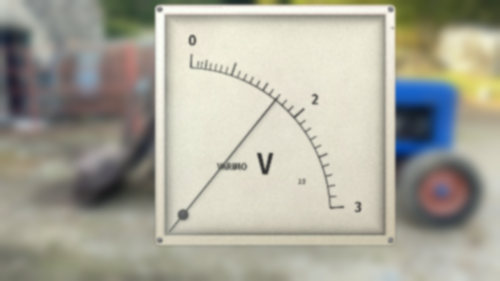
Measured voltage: 1.7 (V)
